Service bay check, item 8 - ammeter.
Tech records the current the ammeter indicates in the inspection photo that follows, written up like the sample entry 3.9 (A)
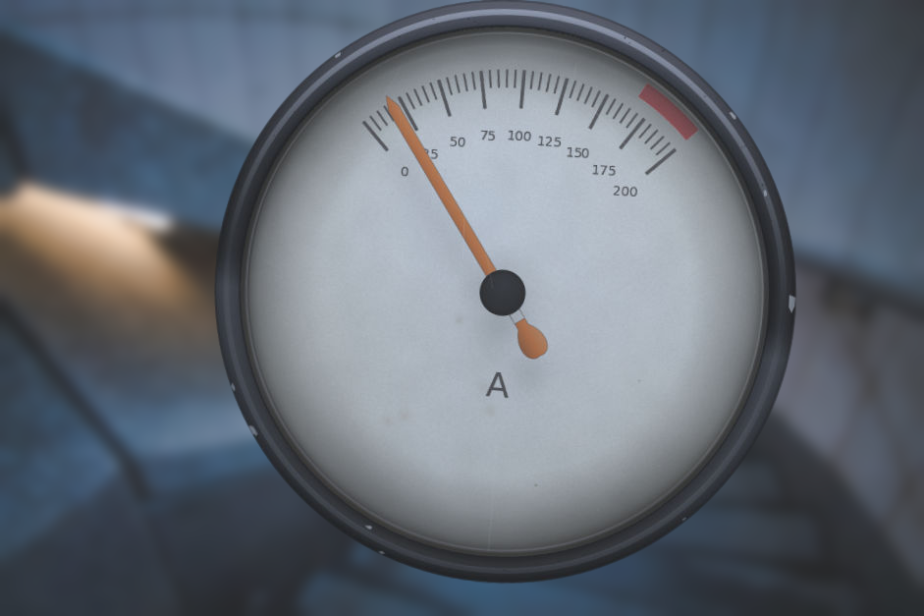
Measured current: 20 (A)
